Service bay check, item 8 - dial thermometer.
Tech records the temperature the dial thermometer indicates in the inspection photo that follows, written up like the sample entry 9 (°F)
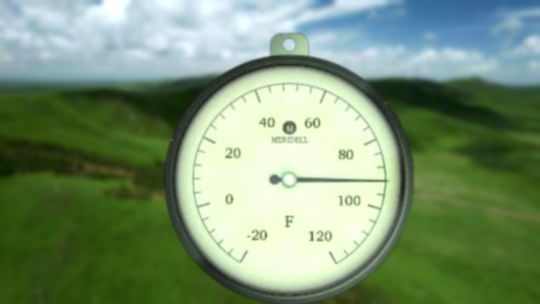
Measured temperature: 92 (°F)
